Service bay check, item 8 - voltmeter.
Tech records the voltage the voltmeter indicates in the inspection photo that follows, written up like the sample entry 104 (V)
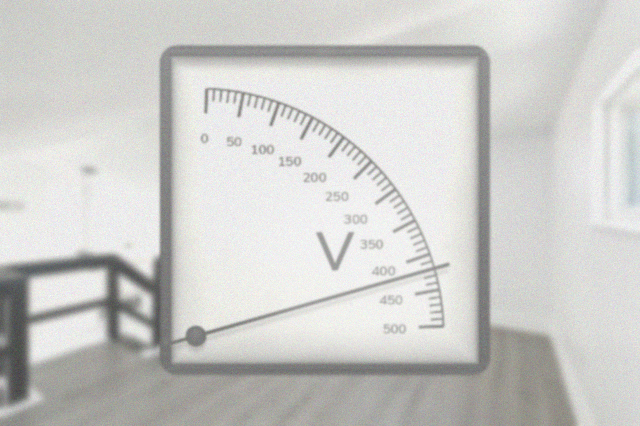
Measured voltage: 420 (V)
